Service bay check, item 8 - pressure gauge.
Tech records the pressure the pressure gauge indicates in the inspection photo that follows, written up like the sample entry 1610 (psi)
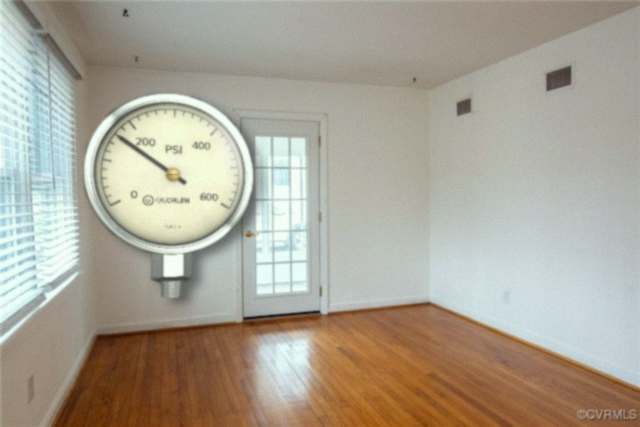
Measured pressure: 160 (psi)
